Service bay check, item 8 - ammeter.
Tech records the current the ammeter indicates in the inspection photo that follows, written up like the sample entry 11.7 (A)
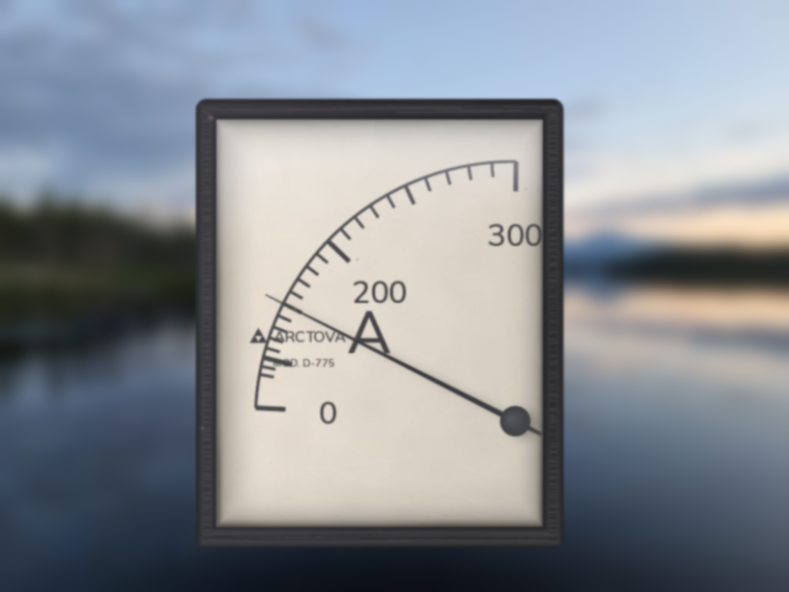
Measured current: 150 (A)
